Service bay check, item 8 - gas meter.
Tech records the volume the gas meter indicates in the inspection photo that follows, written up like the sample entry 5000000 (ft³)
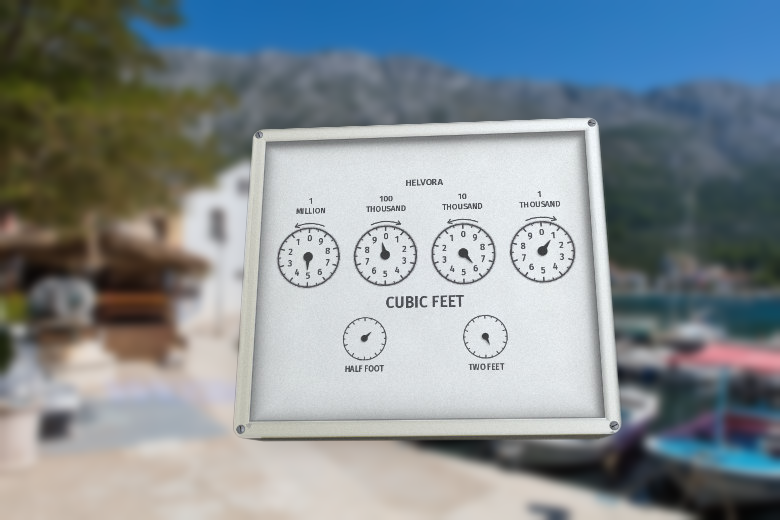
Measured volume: 496100 (ft³)
